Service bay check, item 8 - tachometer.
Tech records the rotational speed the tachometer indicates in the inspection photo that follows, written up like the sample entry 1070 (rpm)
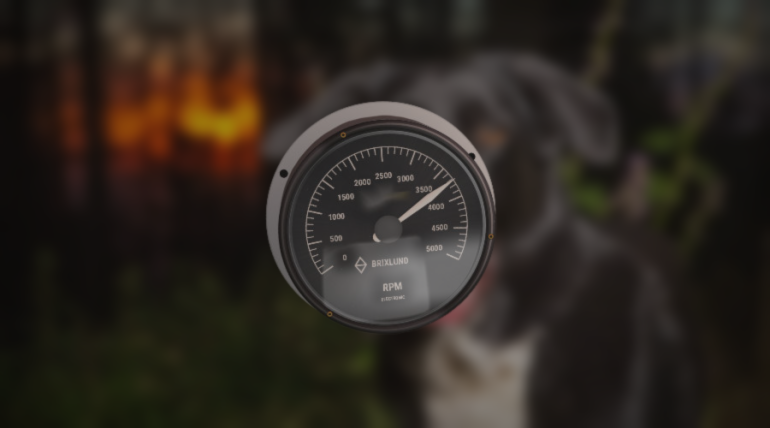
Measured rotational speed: 3700 (rpm)
